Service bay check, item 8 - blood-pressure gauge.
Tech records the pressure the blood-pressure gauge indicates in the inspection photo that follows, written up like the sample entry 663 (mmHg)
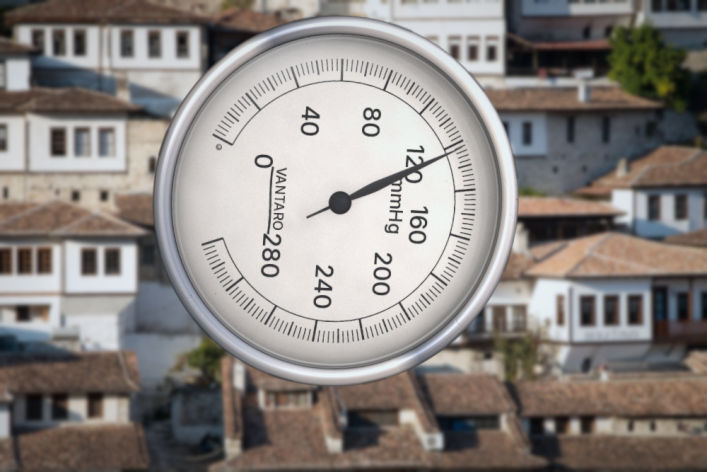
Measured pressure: 122 (mmHg)
